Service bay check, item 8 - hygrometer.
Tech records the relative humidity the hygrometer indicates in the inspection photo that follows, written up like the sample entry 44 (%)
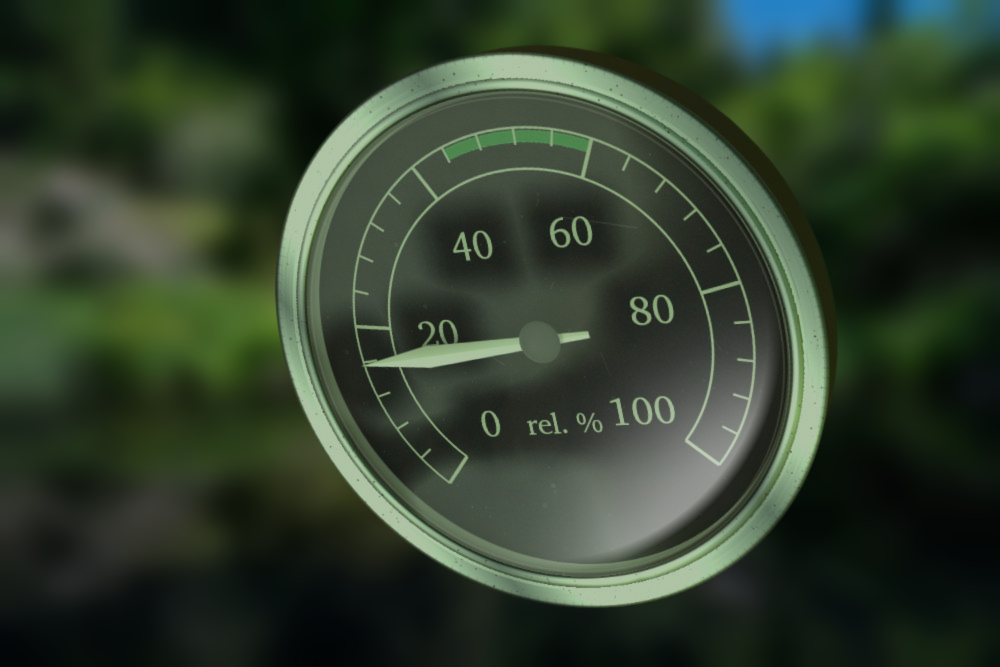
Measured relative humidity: 16 (%)
